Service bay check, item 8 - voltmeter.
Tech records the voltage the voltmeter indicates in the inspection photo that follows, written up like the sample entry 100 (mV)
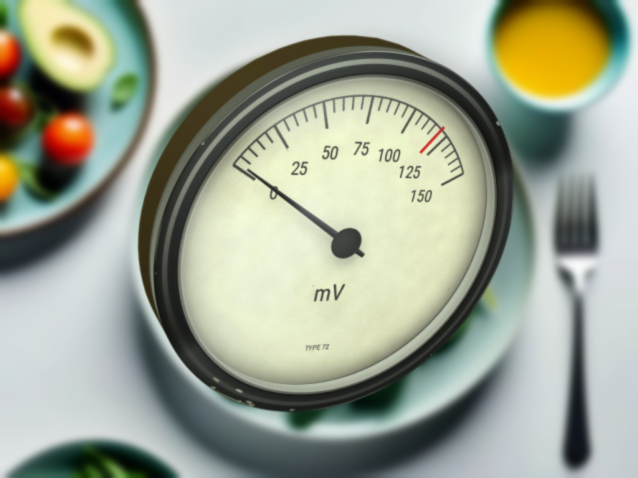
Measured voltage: 2.5 (mV)
